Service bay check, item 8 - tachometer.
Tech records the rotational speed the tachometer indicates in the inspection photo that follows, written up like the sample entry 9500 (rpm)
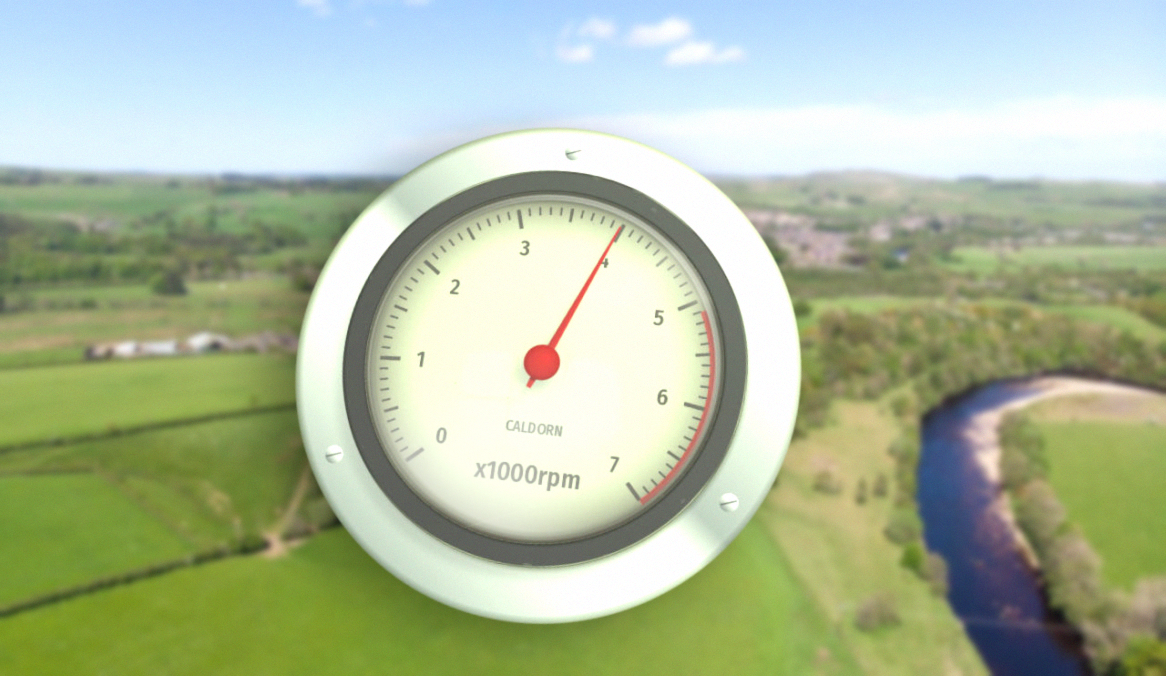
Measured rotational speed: 4000 (rpm)
